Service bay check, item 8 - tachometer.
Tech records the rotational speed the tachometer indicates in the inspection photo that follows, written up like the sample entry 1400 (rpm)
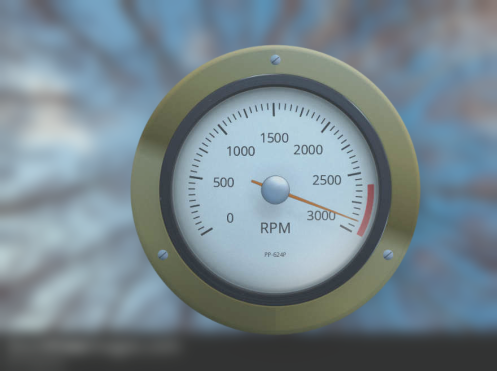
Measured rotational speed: 2900 (rpm)
